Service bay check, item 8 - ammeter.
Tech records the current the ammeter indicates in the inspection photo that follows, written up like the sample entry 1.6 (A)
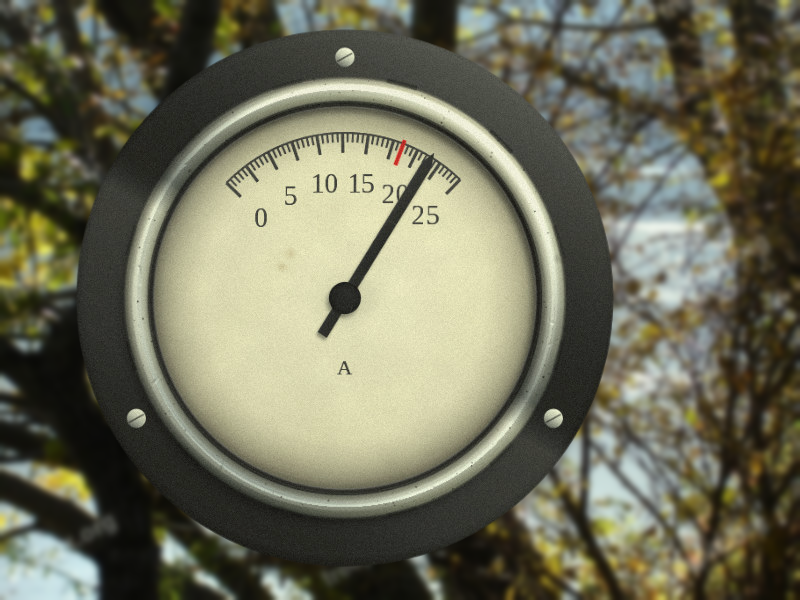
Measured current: 21.5 (A)
